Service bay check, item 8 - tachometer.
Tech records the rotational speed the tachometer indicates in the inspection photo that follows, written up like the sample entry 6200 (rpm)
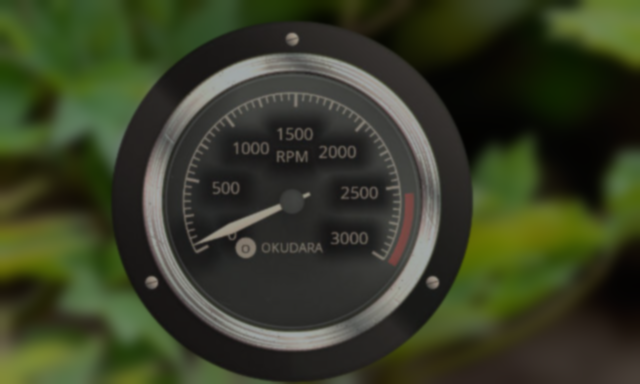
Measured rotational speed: 50 (rpm)
